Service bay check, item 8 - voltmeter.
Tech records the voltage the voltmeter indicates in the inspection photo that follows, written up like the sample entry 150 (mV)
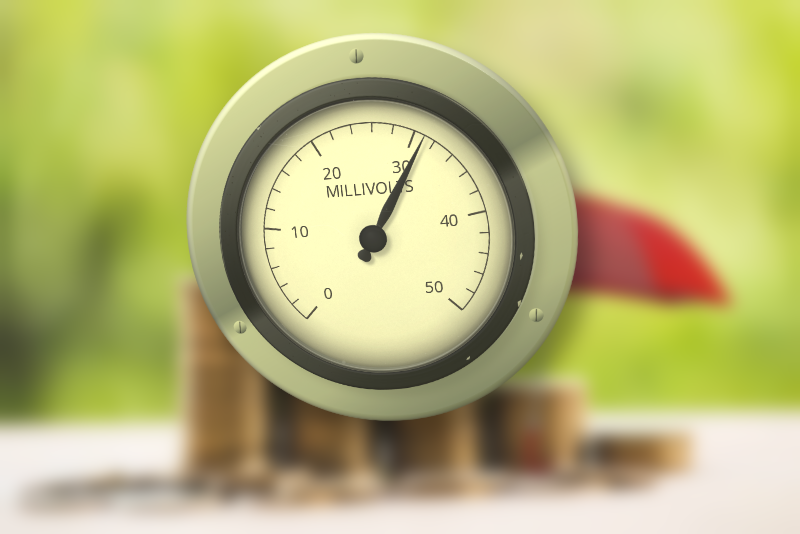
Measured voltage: 31 (mV)
